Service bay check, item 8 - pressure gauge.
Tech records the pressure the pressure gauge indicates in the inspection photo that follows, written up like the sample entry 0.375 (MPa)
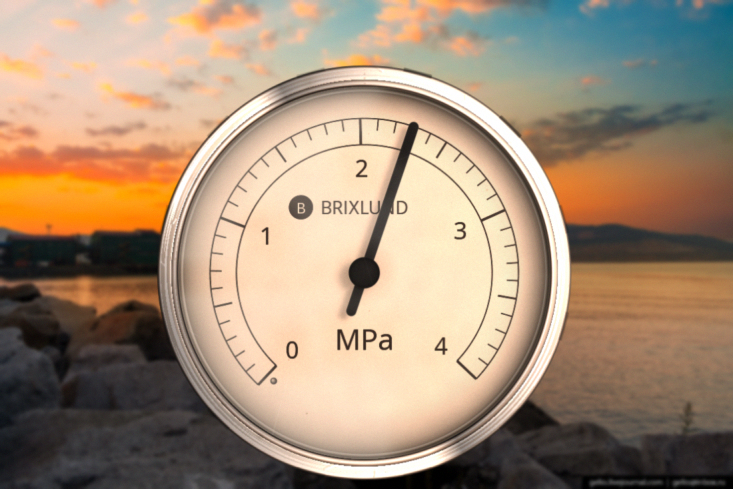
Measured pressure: 2.3 (MPa)
